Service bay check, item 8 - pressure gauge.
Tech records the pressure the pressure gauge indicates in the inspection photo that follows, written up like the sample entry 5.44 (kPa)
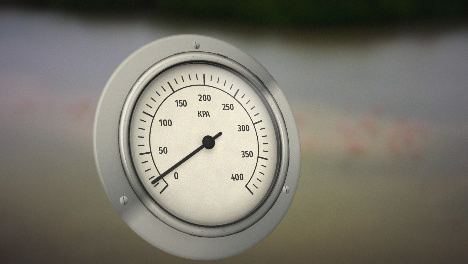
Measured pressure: 15 (kPa)
